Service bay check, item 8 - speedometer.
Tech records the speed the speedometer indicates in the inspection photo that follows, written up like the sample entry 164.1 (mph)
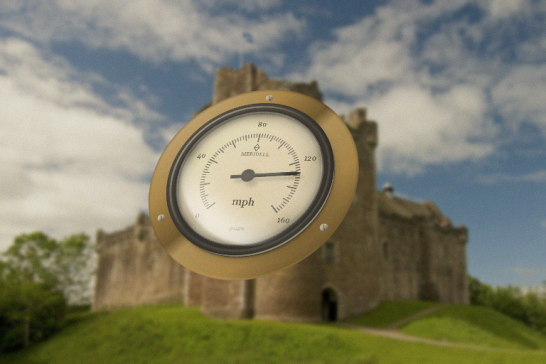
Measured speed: 130 (mph)
